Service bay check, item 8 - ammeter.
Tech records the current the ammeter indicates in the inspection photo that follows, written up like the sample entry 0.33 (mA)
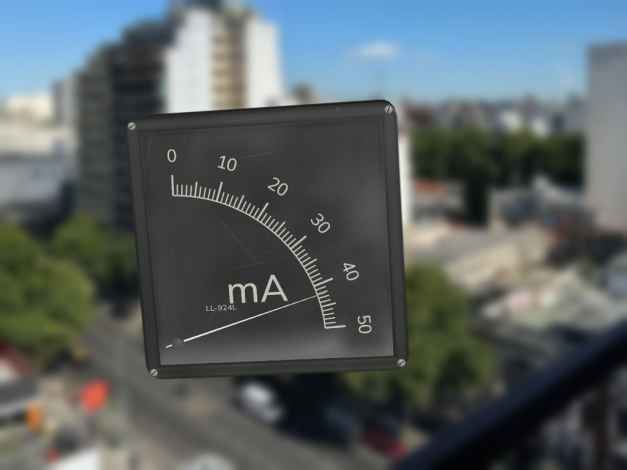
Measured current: 42 (mA)
